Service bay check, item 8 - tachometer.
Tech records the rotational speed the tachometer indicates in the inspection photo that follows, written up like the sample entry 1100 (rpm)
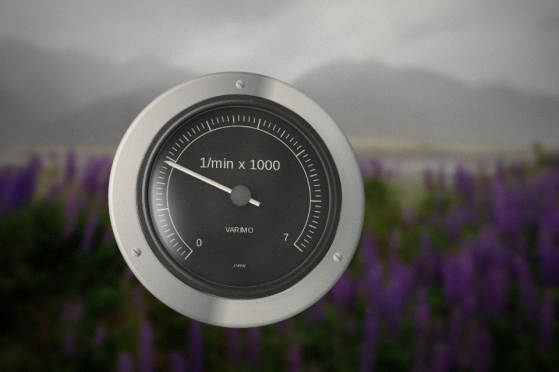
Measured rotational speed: 1900 (rpm)
